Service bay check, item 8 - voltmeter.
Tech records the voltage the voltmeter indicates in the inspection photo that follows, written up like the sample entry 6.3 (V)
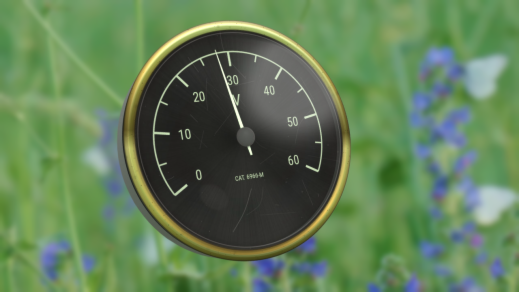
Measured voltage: 27.5 (V)
